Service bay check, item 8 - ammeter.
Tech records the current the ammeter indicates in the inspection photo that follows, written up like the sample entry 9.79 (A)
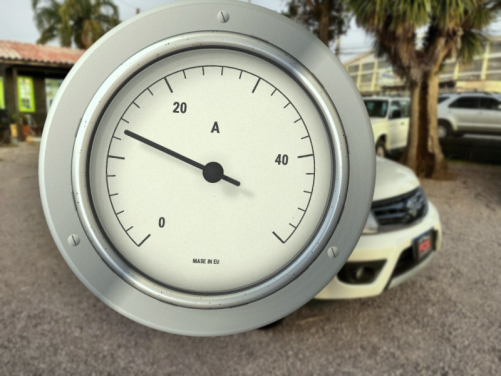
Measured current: 13 (A)
